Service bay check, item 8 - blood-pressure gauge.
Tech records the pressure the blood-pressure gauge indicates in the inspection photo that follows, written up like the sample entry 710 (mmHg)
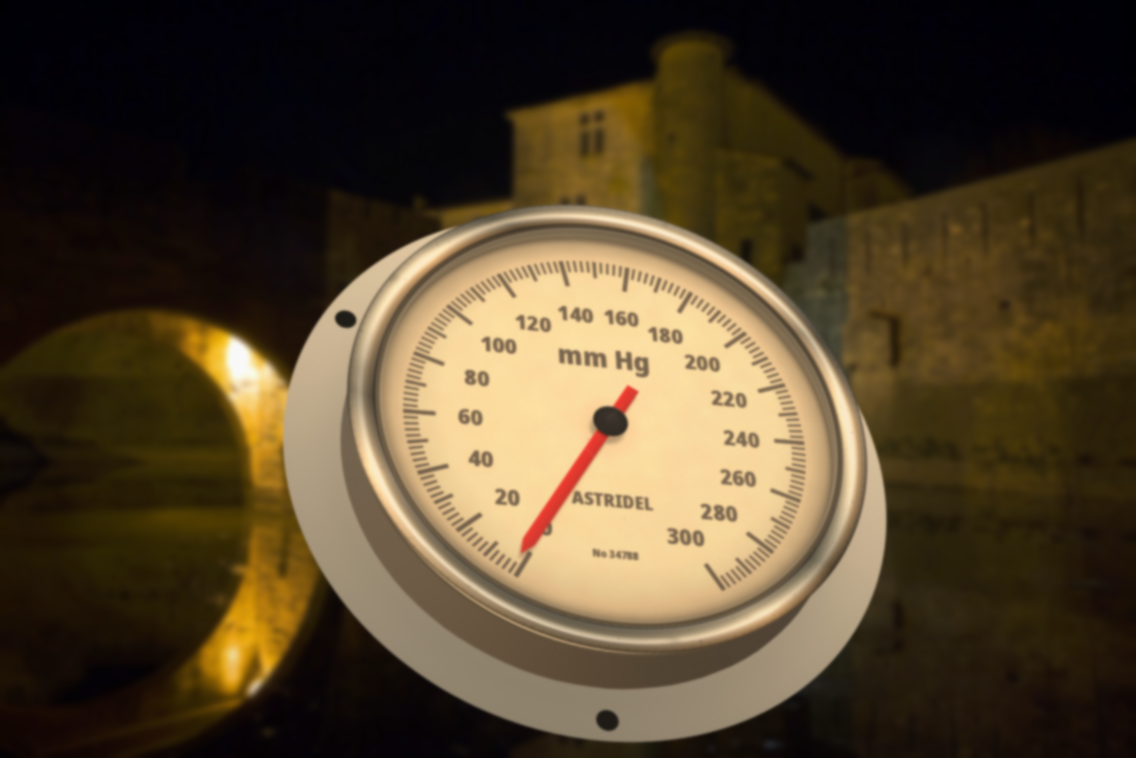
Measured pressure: 2 (mmHg)
